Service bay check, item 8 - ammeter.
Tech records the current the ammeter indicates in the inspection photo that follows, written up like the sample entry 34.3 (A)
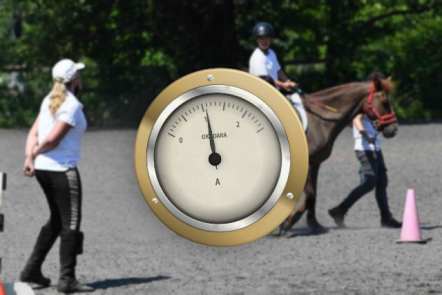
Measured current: 1.1 (A)
